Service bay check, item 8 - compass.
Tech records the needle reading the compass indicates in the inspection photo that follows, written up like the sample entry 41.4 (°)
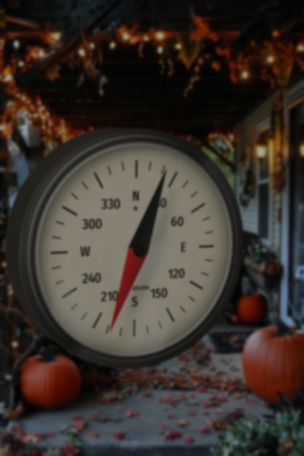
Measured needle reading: 200 (°)
